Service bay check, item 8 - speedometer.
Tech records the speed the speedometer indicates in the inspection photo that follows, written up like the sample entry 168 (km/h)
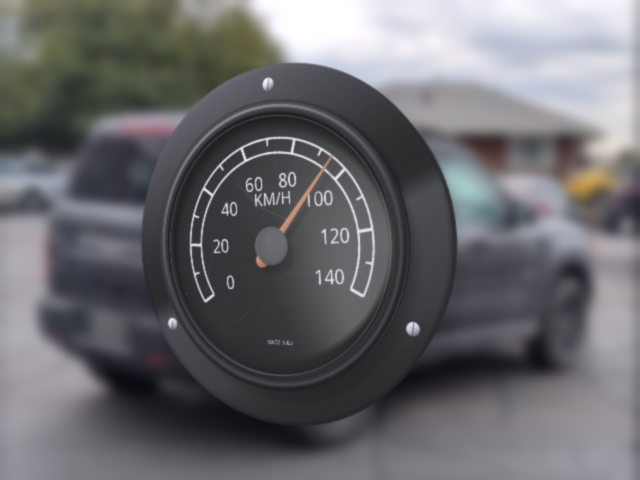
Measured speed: 95 (km/h)
